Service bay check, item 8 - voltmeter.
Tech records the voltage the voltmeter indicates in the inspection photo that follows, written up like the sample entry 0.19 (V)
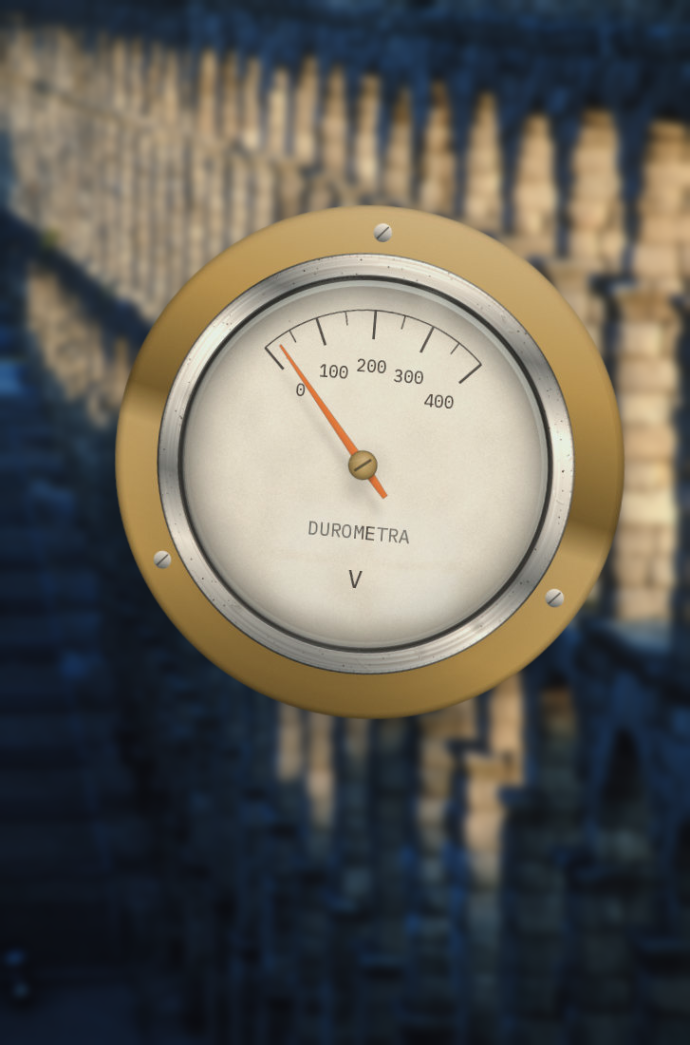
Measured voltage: 25 (V)
